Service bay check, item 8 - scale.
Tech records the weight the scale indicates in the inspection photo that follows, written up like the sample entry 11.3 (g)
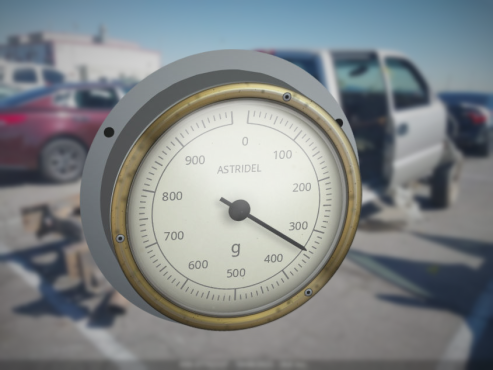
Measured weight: 340 (g)
